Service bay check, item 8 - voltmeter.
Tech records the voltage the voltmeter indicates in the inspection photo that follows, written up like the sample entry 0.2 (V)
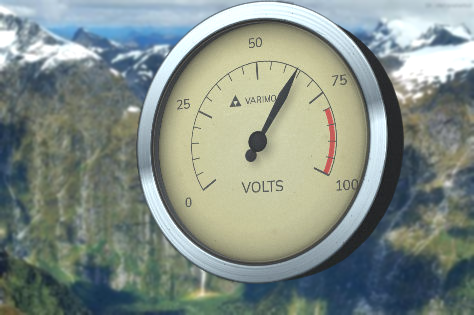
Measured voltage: 65 (V)
